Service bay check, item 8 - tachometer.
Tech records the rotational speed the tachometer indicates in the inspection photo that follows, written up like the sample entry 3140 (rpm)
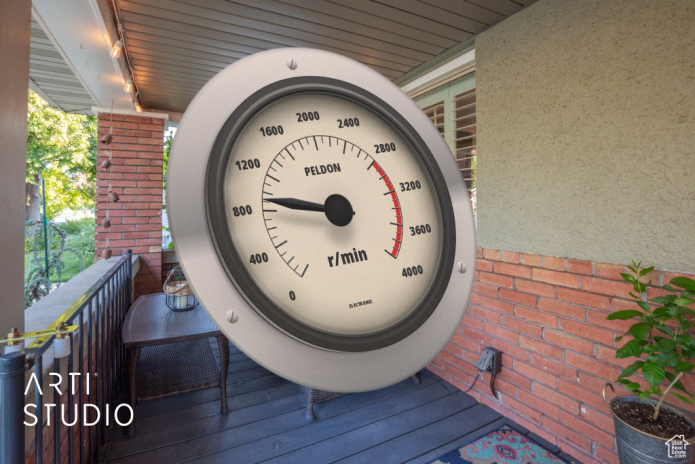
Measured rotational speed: 900 (rpm)
